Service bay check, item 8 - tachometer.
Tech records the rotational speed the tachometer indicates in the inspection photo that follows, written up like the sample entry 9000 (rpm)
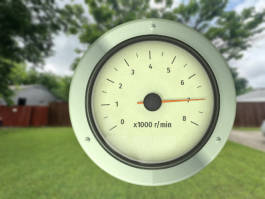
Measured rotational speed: 7000 (rpm)
